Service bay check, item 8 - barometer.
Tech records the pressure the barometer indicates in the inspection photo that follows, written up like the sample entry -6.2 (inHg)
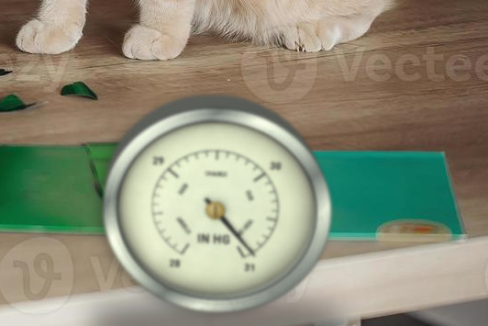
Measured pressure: 30.9 (inHg)
